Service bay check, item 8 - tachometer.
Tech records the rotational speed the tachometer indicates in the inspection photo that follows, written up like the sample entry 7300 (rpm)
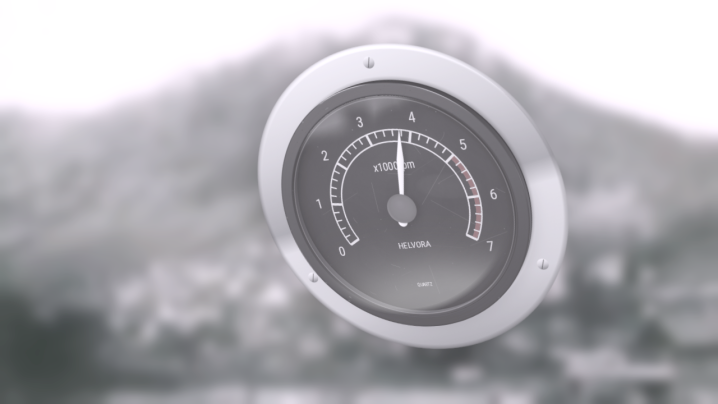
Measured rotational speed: 3800 (rpm)
